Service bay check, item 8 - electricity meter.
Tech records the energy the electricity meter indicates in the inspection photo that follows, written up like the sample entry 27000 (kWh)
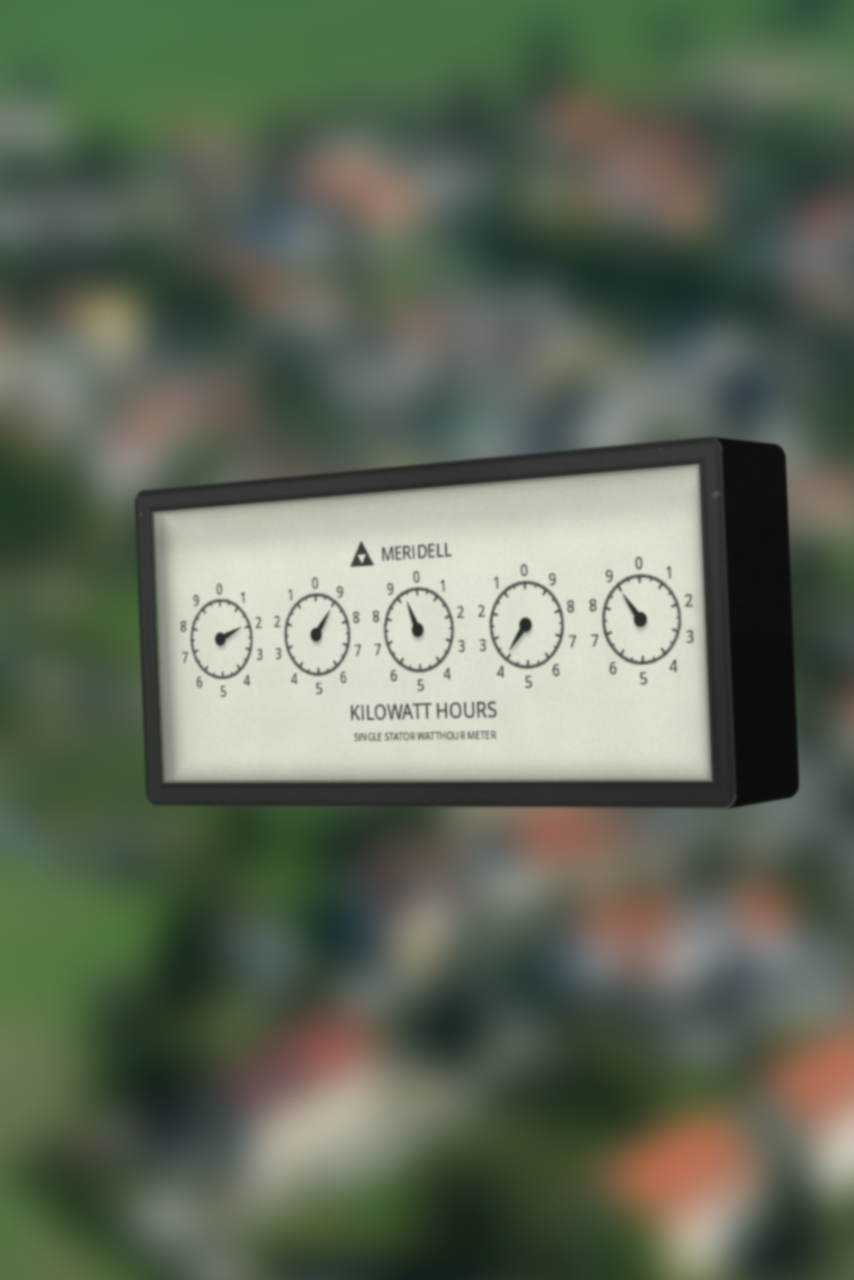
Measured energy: 18939 (kWh)
